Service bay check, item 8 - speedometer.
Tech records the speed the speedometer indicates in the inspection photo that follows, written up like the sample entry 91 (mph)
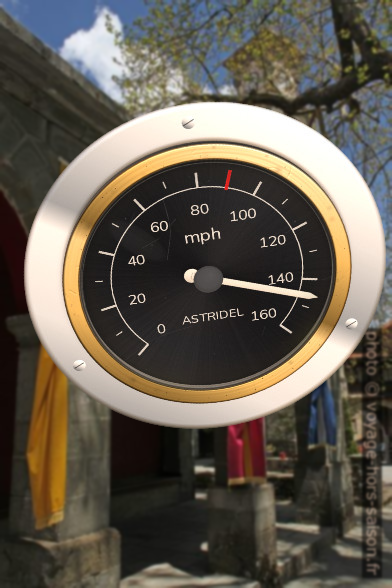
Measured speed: 145 (mph)
